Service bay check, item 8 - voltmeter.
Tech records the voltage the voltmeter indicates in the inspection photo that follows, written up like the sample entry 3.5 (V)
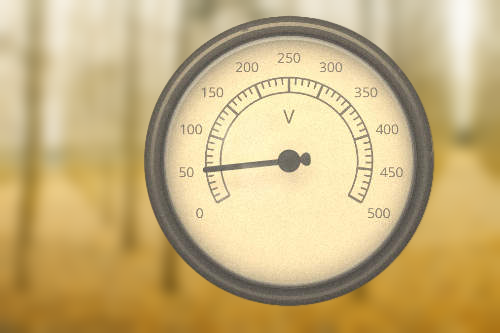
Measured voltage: 50 (V)
